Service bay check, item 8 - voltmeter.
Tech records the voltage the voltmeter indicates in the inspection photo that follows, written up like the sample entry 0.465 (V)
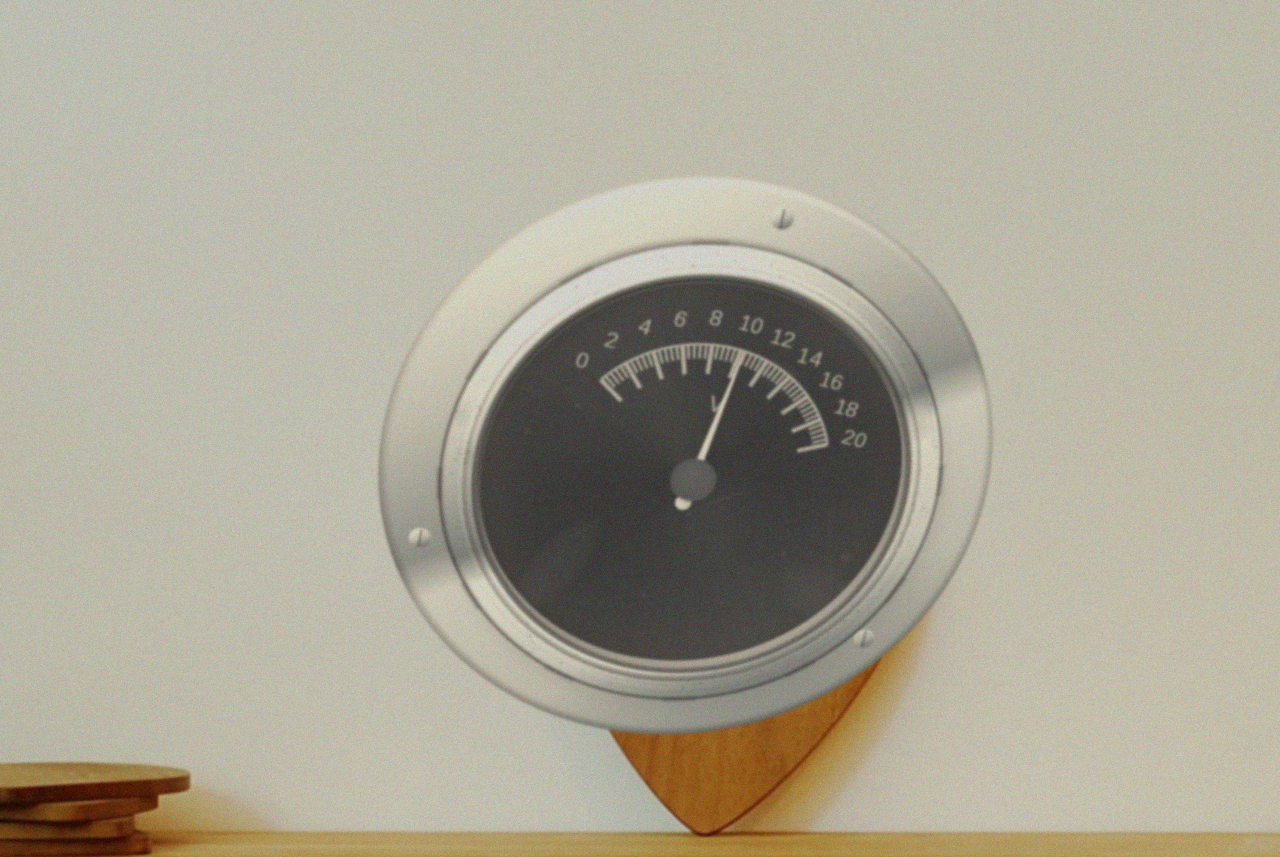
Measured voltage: 10 (V)
